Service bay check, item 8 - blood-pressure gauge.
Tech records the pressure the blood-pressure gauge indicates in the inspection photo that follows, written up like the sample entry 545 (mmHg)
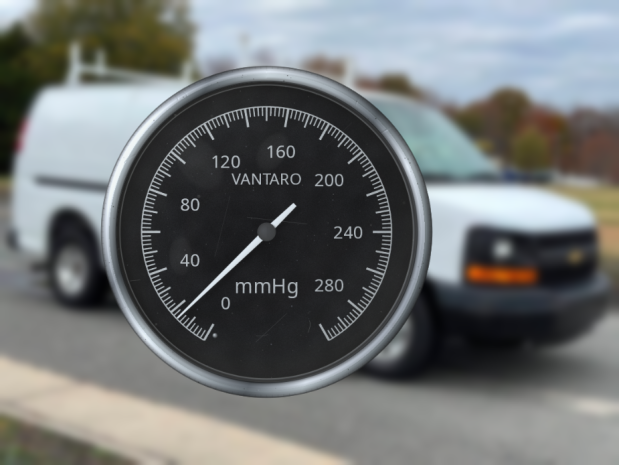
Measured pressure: 16 (mmHg)
